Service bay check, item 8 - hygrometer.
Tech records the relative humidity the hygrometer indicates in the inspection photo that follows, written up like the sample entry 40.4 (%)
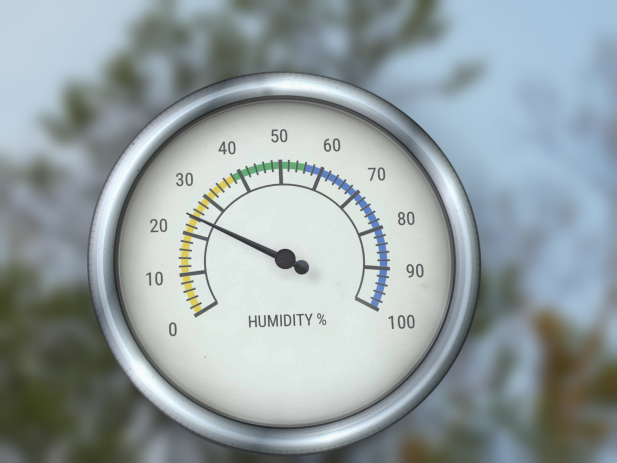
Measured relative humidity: 24 (%)
